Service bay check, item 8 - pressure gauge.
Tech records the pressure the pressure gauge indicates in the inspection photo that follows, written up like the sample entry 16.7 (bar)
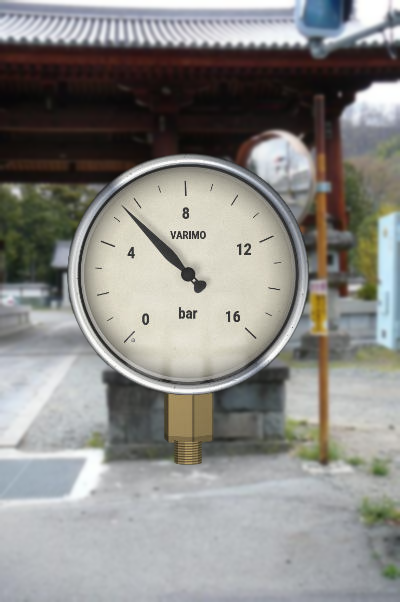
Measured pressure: 5.5 (bar)
